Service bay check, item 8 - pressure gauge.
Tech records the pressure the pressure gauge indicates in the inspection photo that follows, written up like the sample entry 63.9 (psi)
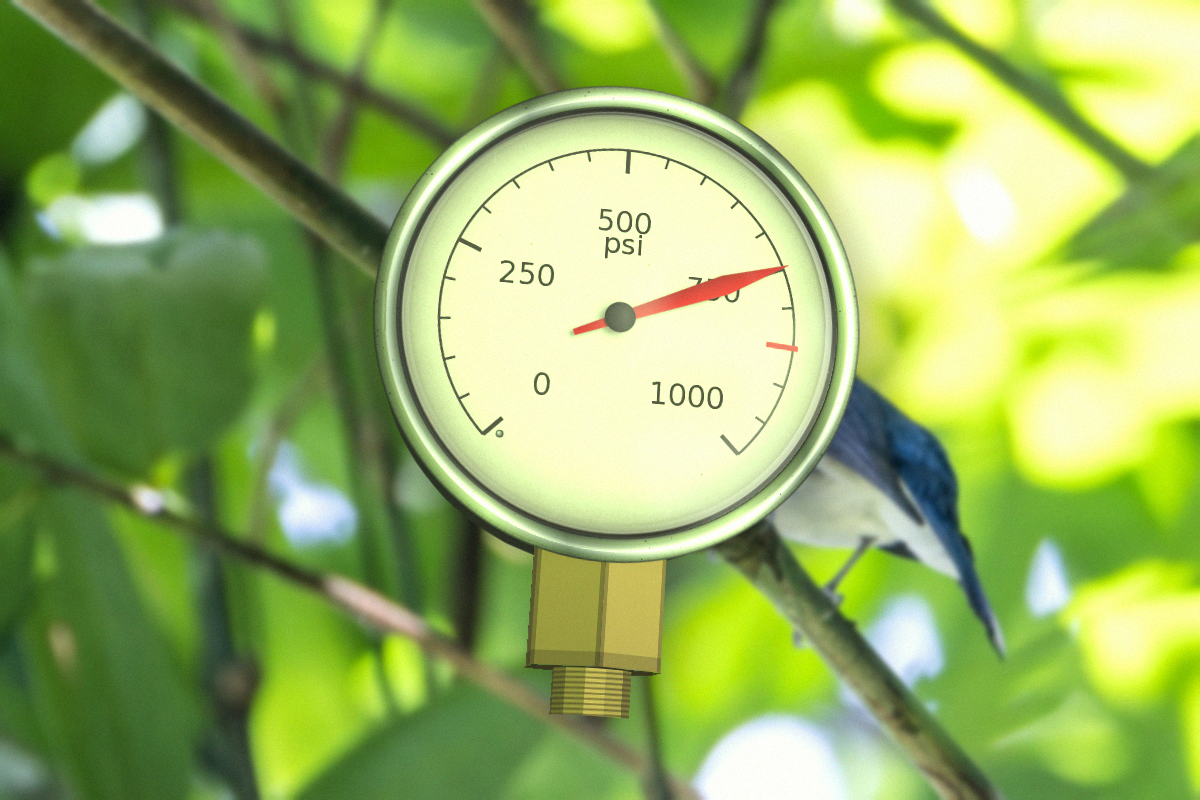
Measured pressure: 750 (psi)
